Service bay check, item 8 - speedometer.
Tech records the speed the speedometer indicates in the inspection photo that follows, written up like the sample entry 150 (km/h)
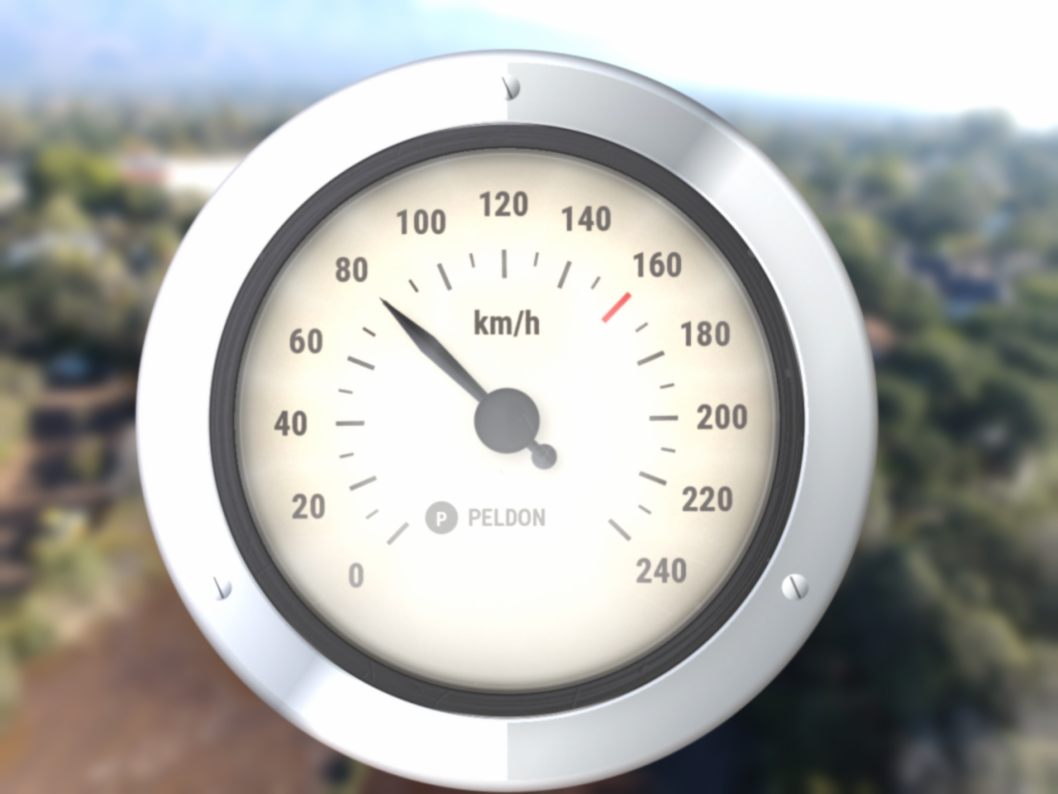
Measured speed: 80 (km/h)
